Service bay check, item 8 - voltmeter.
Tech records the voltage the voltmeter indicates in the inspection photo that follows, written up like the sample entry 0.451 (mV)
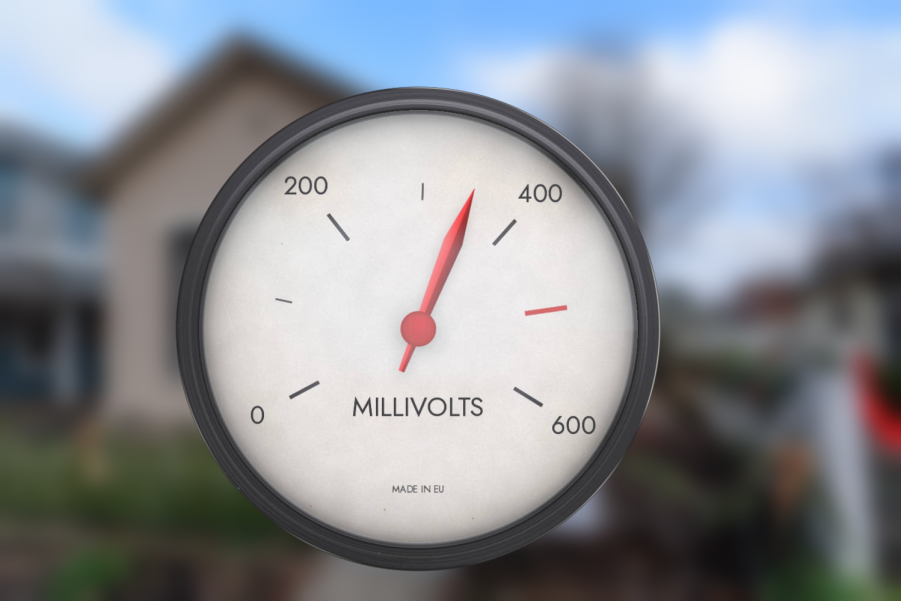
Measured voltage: 350 (mV)
